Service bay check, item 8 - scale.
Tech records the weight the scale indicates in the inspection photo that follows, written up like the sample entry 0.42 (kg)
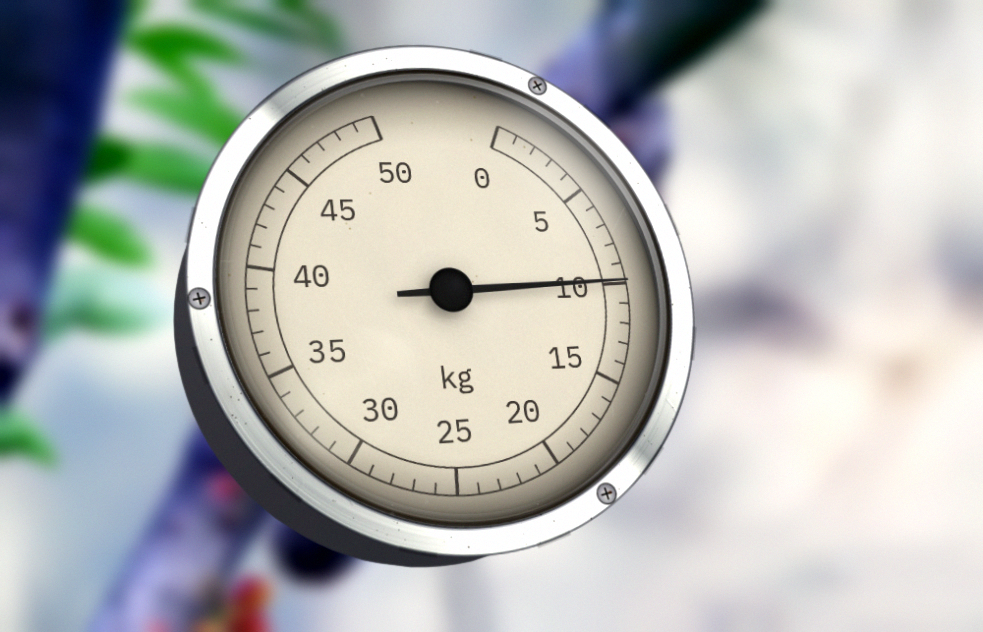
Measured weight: 10 (kg)
